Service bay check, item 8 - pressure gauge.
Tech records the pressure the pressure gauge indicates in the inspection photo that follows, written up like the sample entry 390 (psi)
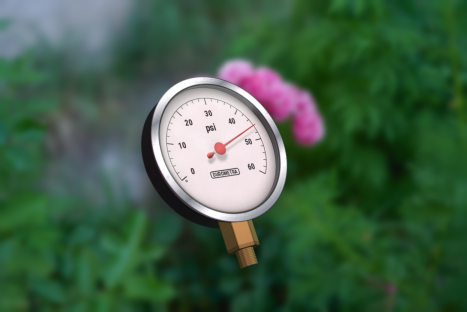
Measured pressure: 46 (psi)
